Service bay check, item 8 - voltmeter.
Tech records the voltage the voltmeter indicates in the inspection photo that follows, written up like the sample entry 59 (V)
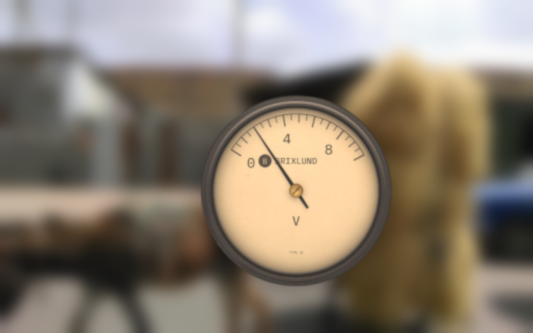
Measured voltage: 2 (V)
